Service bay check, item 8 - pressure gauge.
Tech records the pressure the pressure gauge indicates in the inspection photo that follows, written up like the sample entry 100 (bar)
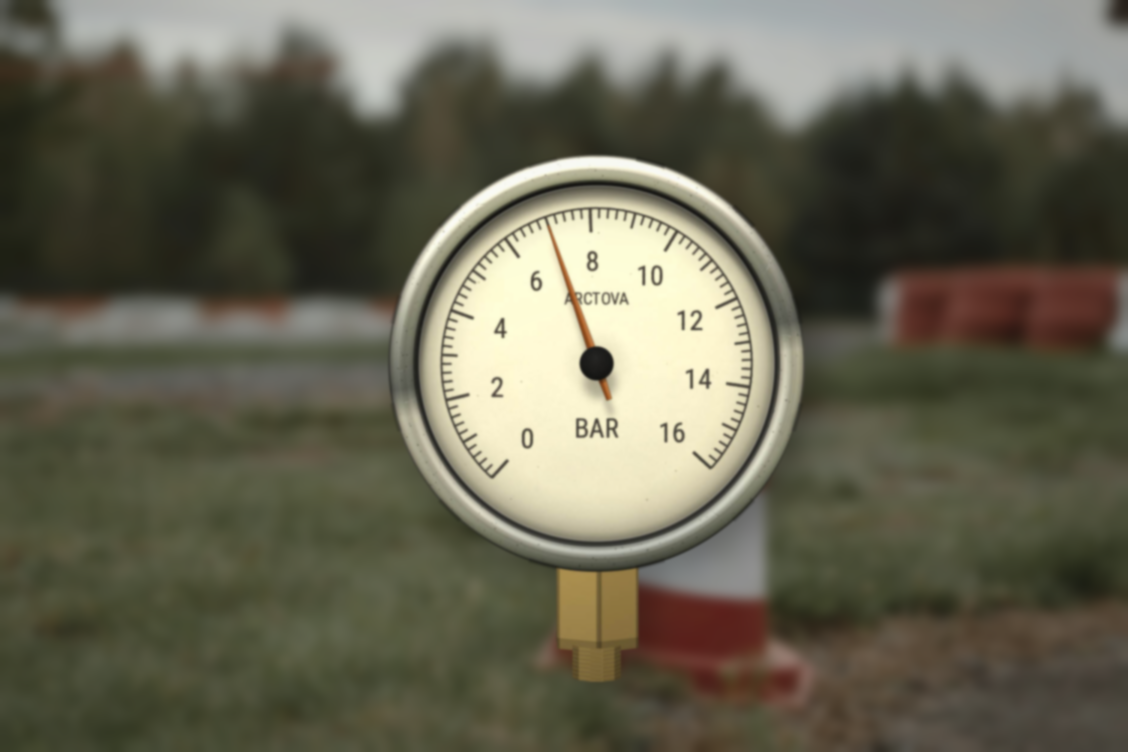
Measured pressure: 7 (bar)
